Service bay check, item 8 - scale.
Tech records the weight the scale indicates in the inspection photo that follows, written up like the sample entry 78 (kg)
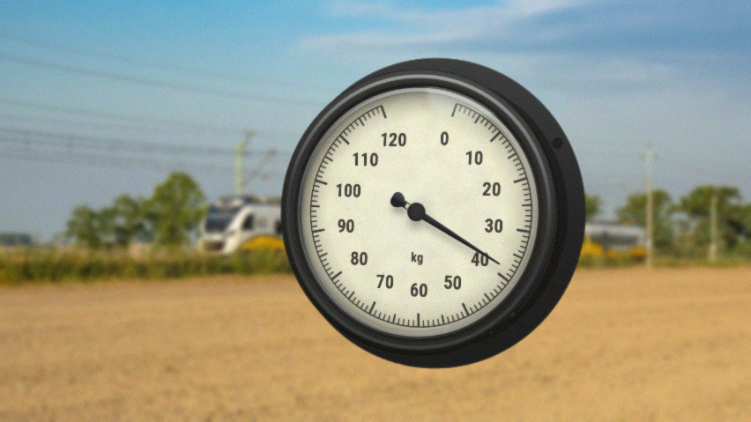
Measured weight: 38 (kg)
